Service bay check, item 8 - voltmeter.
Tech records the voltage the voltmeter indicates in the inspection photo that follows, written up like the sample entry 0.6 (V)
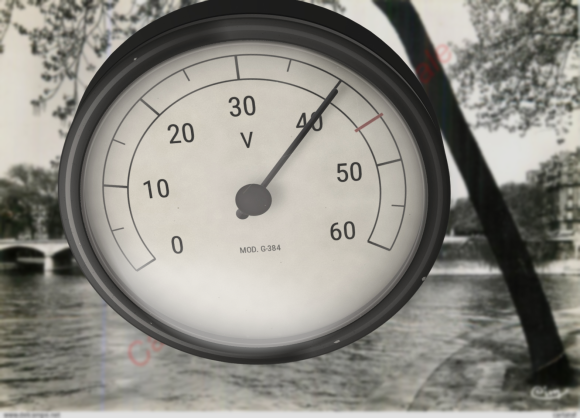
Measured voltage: 40 (V)
